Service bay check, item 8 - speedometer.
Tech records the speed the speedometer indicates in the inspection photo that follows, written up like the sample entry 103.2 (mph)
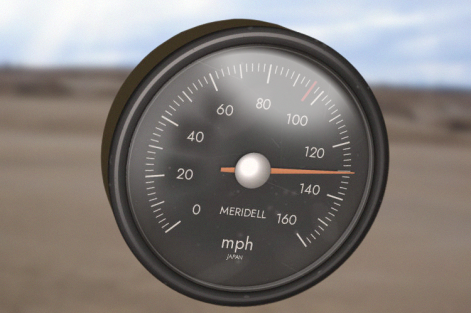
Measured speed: 130 (mph)
